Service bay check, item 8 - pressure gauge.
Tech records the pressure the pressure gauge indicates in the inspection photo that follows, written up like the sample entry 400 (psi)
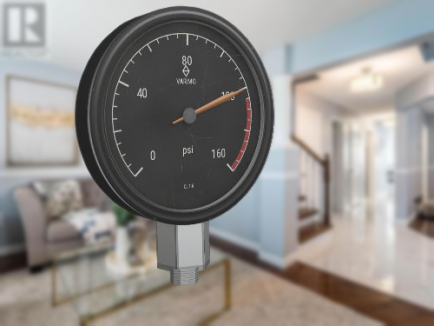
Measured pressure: 120 (psi)
